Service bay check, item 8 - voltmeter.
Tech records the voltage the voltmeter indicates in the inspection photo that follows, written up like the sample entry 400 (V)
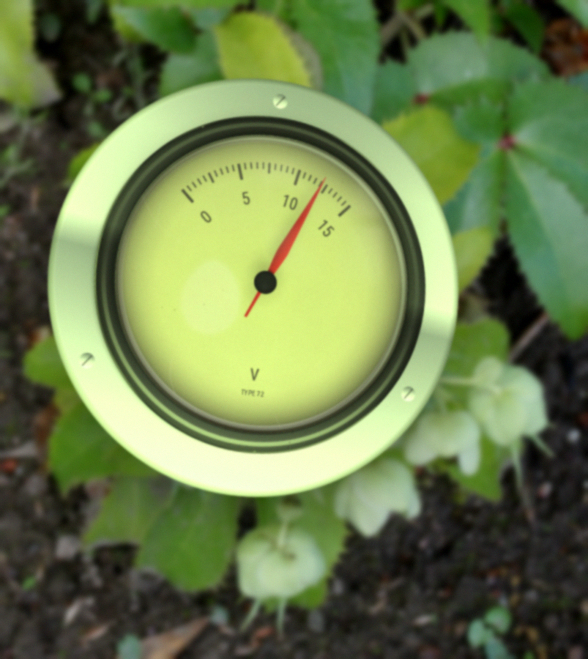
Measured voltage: 12 (V)
